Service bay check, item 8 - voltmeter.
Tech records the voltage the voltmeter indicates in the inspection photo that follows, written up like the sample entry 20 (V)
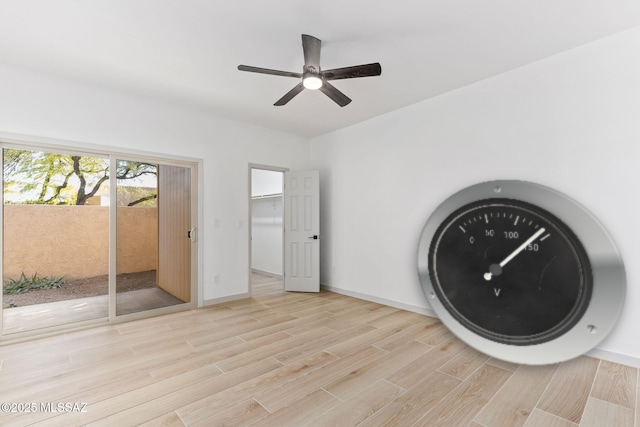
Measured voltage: 140 (V)
